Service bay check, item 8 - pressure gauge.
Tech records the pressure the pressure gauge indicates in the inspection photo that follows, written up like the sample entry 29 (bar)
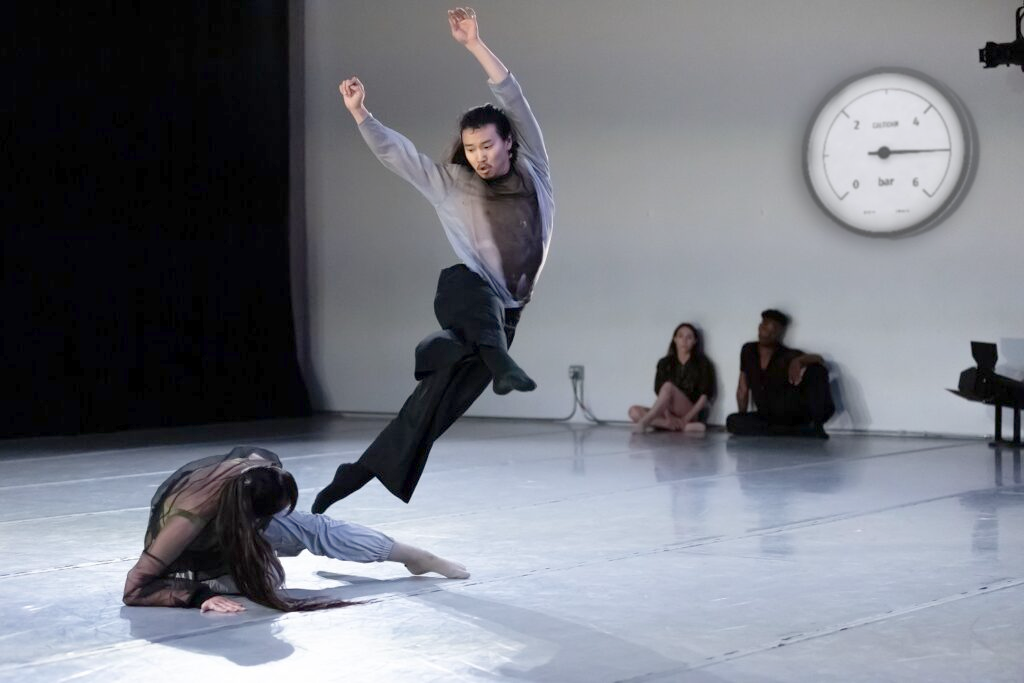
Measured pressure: 5 (bar)
